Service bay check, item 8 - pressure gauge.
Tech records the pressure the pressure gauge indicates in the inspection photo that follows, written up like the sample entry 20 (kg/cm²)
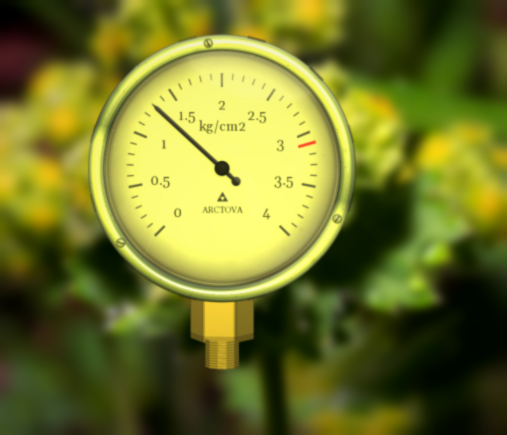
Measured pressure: 1.3 (kg/cm²)
